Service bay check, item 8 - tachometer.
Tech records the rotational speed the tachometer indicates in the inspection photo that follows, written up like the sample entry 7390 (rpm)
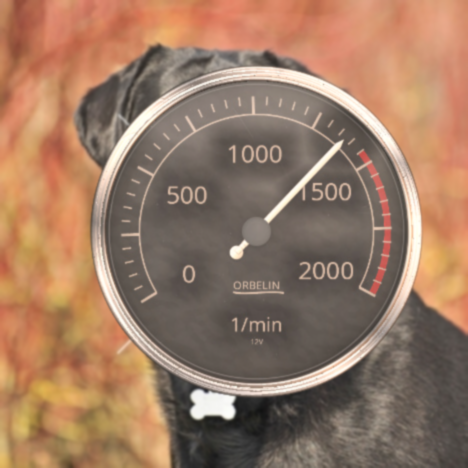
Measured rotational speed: 1375 (rpm)
